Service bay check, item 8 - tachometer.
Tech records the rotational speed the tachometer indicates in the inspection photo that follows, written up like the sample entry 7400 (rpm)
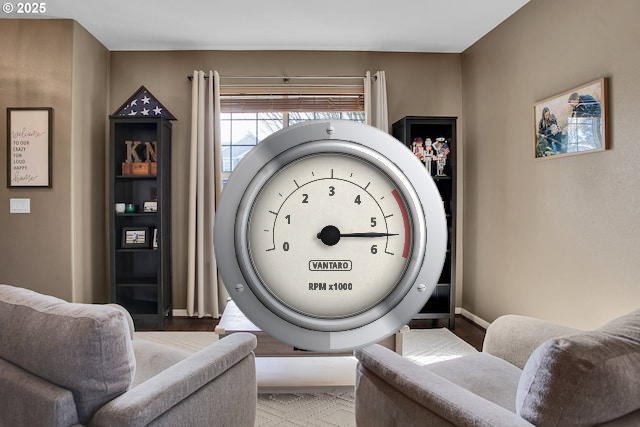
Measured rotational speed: 5500 (rpm)
